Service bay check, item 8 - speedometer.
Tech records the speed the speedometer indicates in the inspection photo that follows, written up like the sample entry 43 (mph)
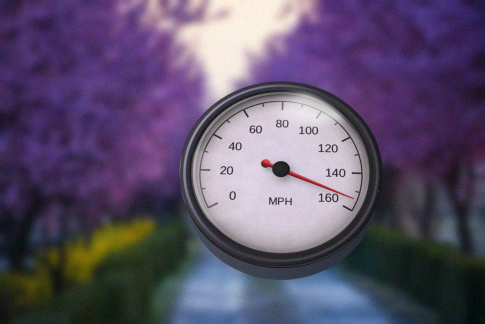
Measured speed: 155 (mph)
